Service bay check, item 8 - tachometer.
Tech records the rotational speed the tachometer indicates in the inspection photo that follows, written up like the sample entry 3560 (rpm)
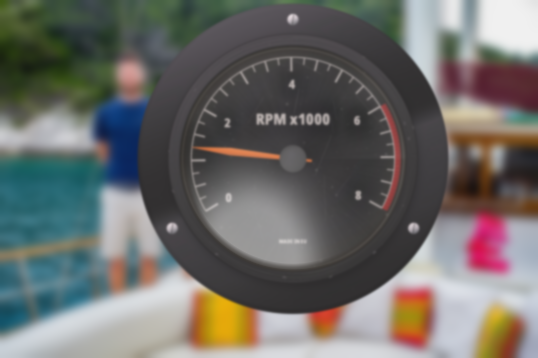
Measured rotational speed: 1250 (rpm)
